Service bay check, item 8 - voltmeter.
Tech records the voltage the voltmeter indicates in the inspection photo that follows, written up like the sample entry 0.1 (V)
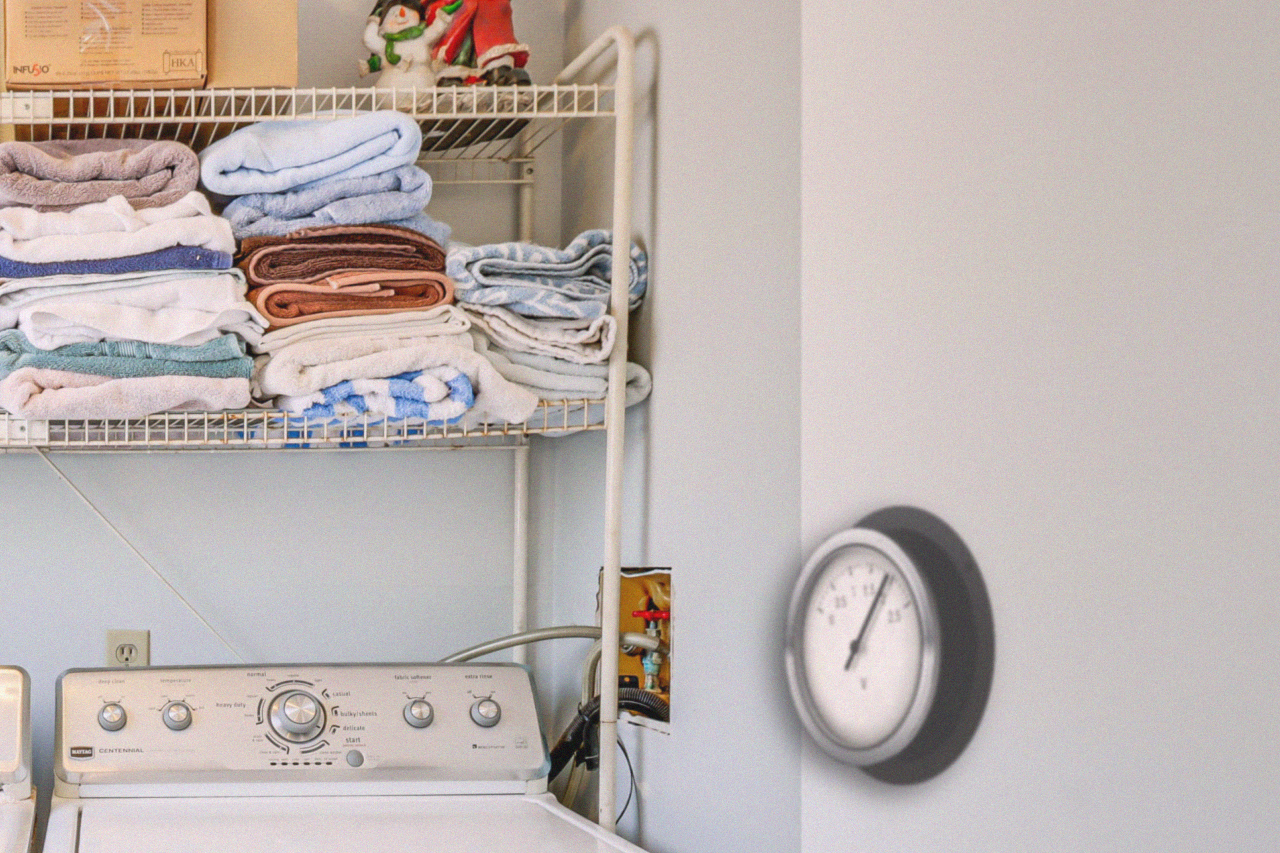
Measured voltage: 2 (V)
